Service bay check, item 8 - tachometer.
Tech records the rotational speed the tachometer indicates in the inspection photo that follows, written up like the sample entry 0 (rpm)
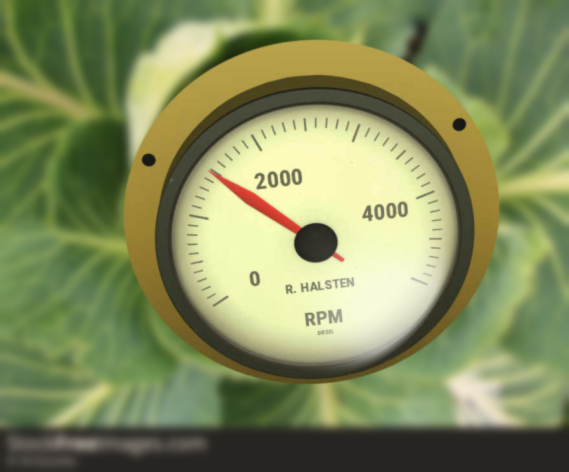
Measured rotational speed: 1500 (rpm)
